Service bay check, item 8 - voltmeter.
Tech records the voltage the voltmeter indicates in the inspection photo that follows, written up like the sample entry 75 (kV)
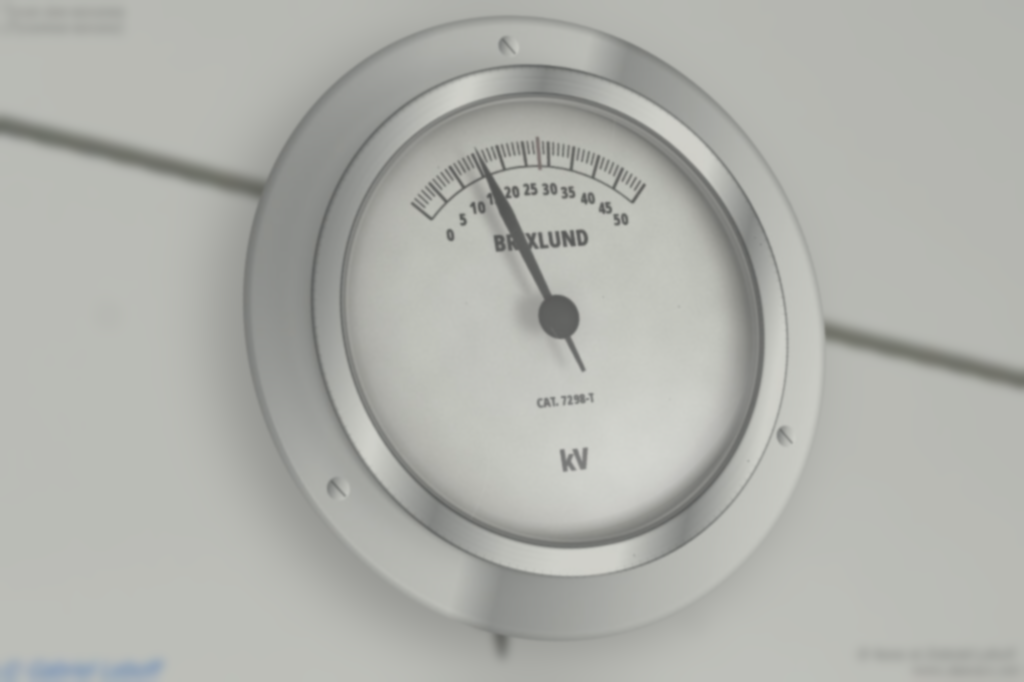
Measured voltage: 15 (kV)
